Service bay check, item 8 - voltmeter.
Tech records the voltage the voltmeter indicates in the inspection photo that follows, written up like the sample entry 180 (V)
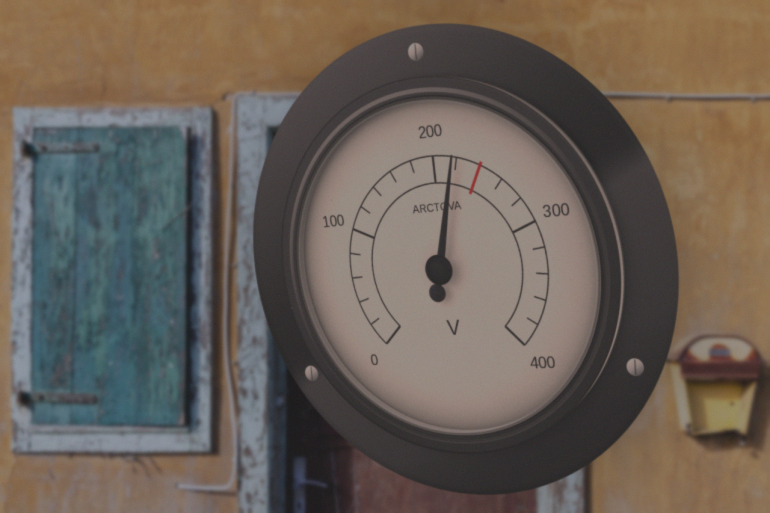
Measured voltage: 220 (V)
